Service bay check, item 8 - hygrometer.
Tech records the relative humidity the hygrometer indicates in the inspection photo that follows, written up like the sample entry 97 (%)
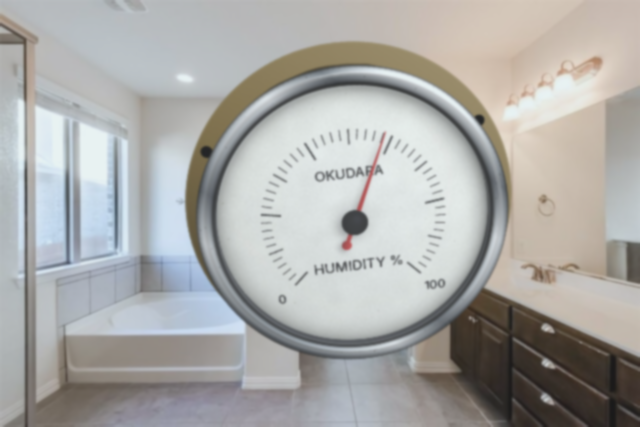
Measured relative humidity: 58 (%)
